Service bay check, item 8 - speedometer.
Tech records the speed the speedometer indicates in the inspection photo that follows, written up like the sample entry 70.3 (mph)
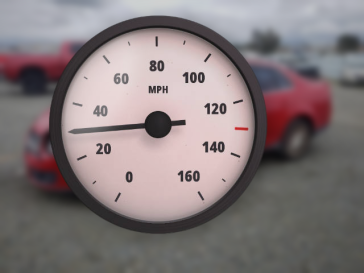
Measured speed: 30 (mph)
